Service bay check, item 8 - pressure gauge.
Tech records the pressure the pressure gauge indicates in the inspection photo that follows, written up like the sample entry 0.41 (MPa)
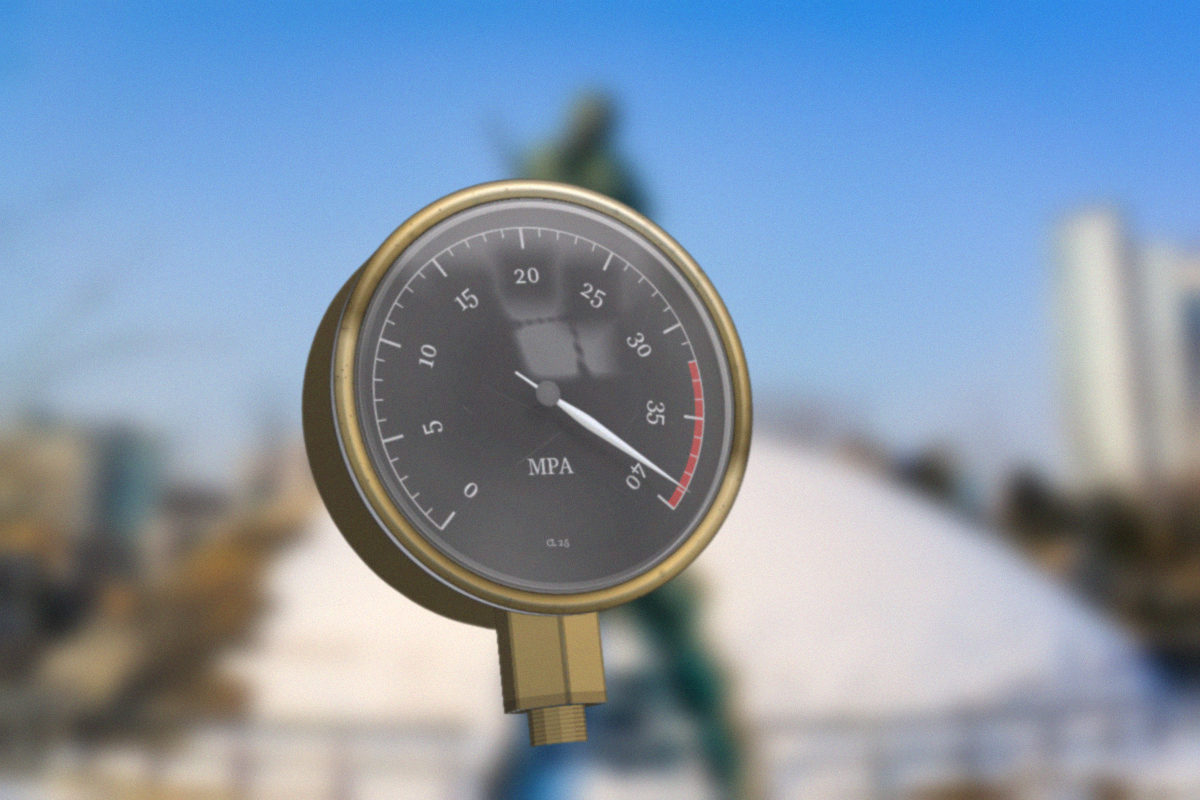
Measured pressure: 39 (MPa)
